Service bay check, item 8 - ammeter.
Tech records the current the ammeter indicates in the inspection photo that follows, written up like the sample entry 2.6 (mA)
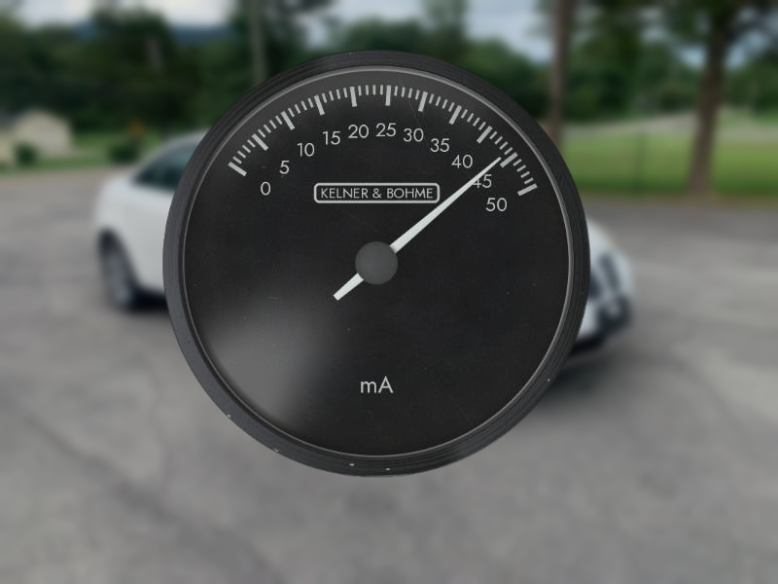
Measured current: 44 (mA)
